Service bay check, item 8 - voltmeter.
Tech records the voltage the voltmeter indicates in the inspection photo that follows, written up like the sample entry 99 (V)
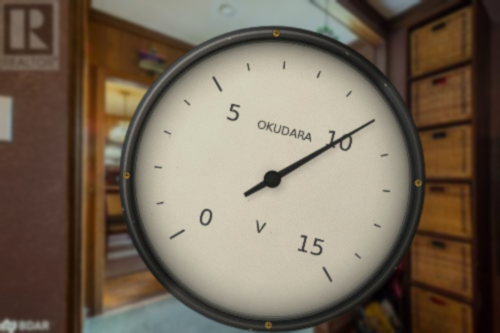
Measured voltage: 10 (V)
